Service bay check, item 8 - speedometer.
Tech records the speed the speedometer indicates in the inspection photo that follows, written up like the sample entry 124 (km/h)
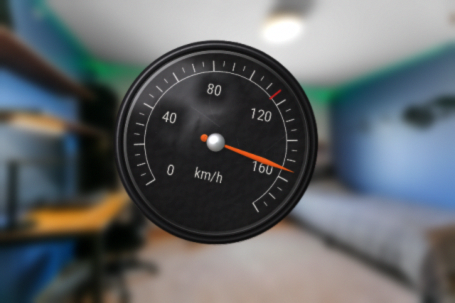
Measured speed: 155 (km/h)
